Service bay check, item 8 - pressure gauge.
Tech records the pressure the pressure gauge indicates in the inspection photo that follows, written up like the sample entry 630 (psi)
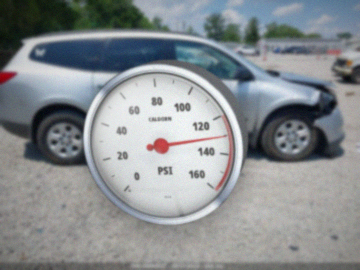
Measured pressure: 130 (psi)
